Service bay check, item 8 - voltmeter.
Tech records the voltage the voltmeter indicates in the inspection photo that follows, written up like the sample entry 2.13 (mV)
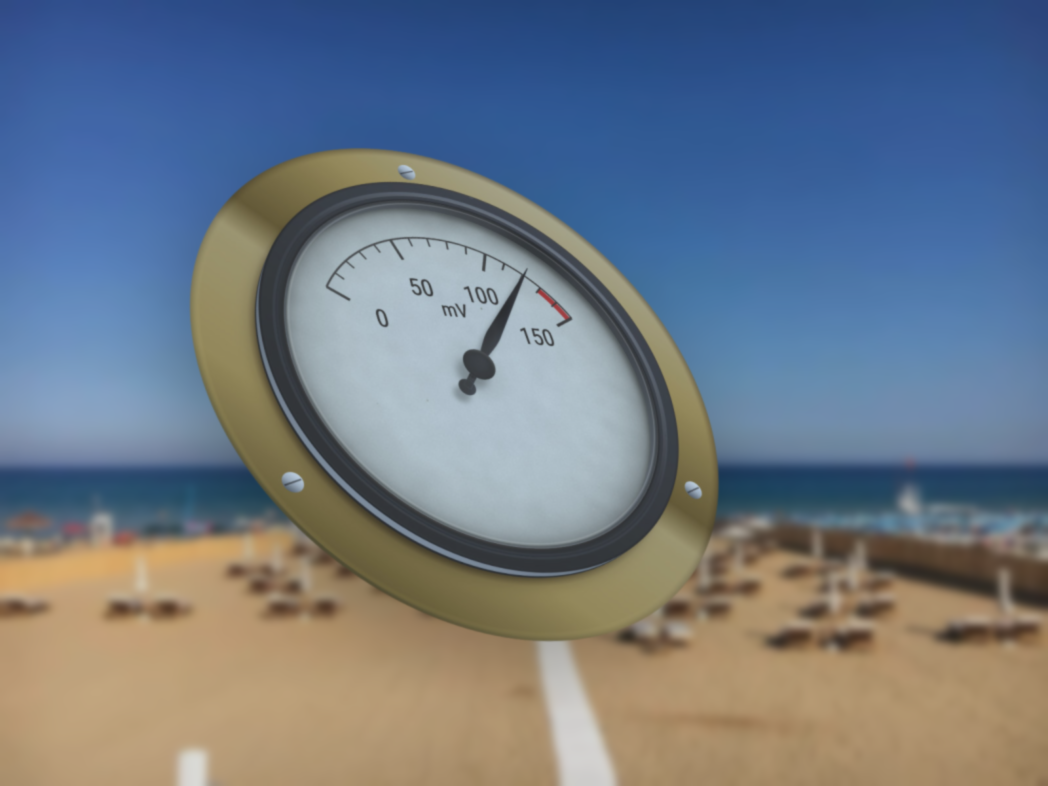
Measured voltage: 120 (mV)
